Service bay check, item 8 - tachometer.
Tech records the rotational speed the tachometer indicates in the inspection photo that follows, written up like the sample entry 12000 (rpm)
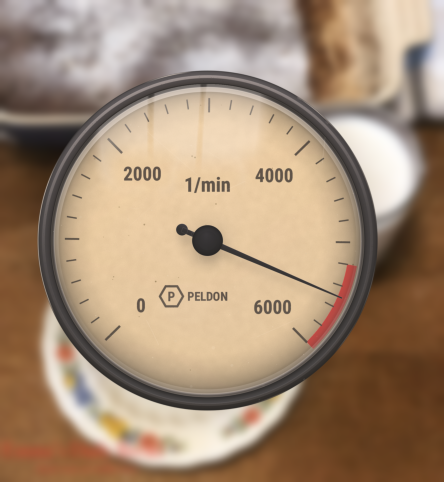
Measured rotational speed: 5500 (rpm)
